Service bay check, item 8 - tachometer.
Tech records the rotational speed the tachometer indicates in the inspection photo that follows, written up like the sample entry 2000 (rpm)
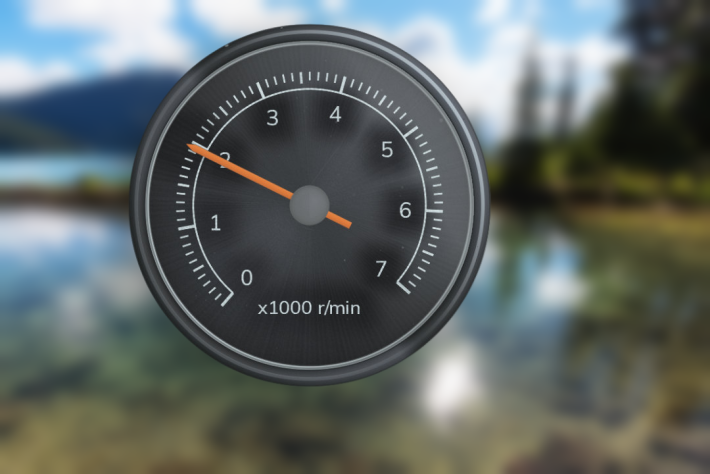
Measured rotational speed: 1950 (rpm)
